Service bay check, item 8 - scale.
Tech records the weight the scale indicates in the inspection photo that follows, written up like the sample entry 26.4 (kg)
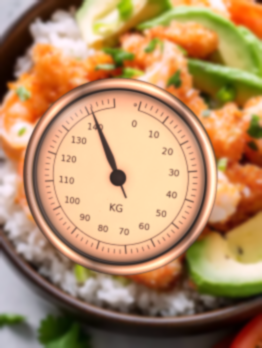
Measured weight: 142 (kg)
